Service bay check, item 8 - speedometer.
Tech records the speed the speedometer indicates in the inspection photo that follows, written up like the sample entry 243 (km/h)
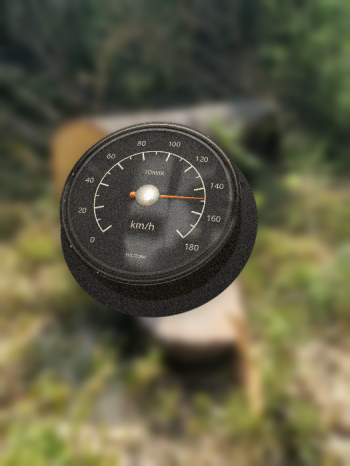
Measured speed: 150 (km/h)
